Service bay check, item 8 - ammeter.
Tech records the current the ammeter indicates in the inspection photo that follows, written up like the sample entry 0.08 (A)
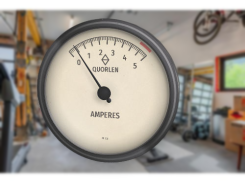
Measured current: 0.5 (A)
